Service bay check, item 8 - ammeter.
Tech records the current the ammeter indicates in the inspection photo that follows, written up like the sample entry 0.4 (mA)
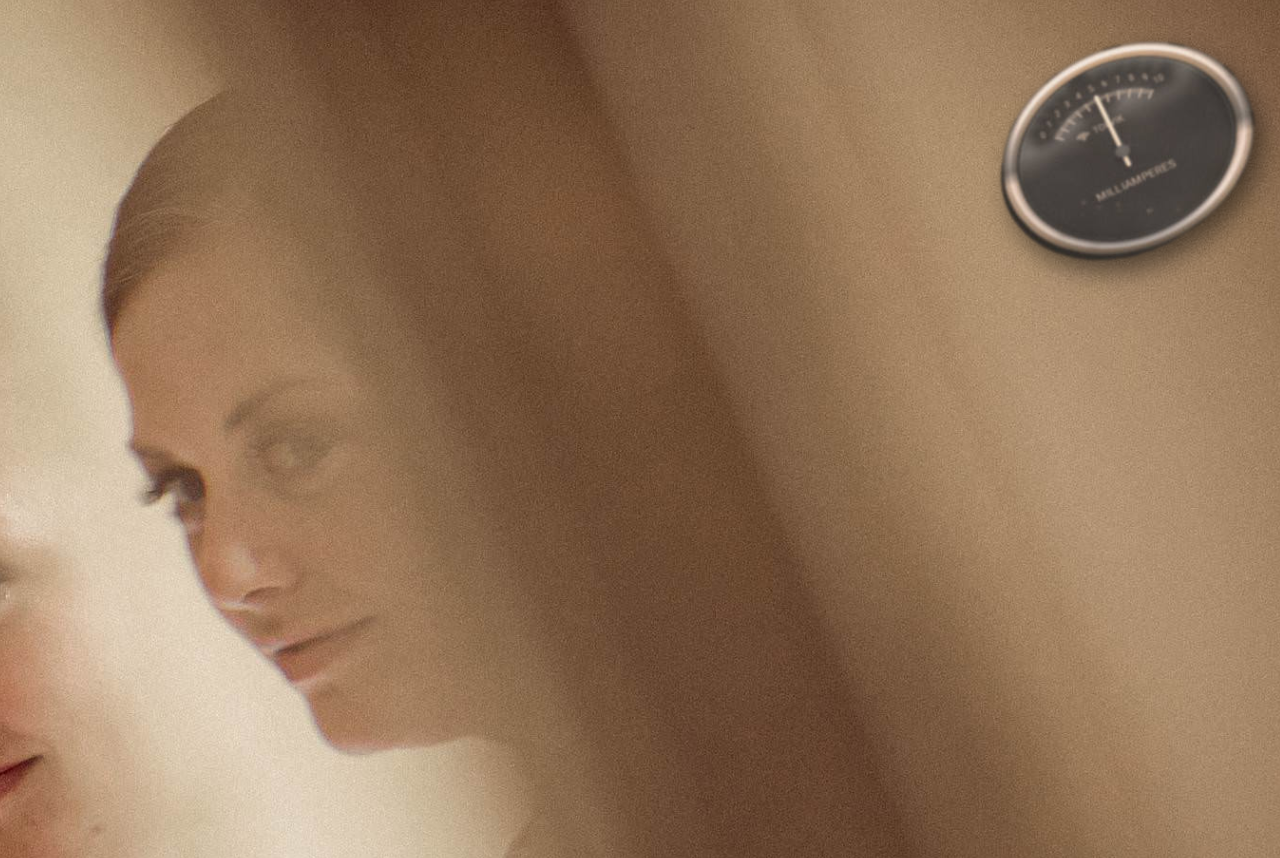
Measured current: 5 (mA)
